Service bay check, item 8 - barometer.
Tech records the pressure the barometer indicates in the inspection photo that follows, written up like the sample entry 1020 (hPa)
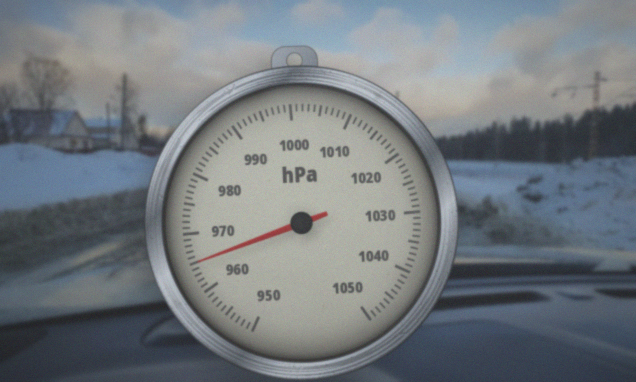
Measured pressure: 965 (hPa)
